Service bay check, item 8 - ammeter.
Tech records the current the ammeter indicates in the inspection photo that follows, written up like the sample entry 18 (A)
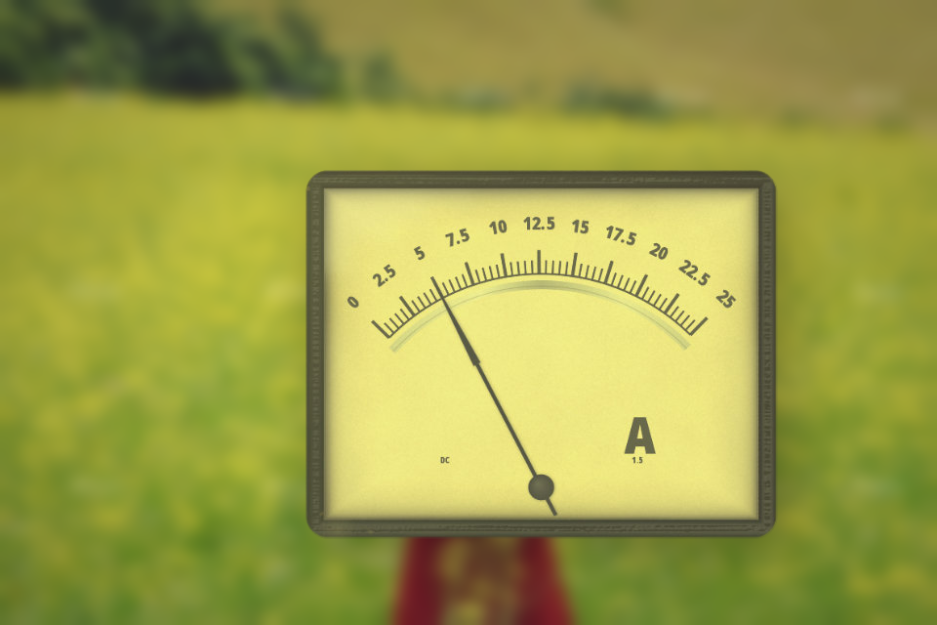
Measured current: 5 (A)
